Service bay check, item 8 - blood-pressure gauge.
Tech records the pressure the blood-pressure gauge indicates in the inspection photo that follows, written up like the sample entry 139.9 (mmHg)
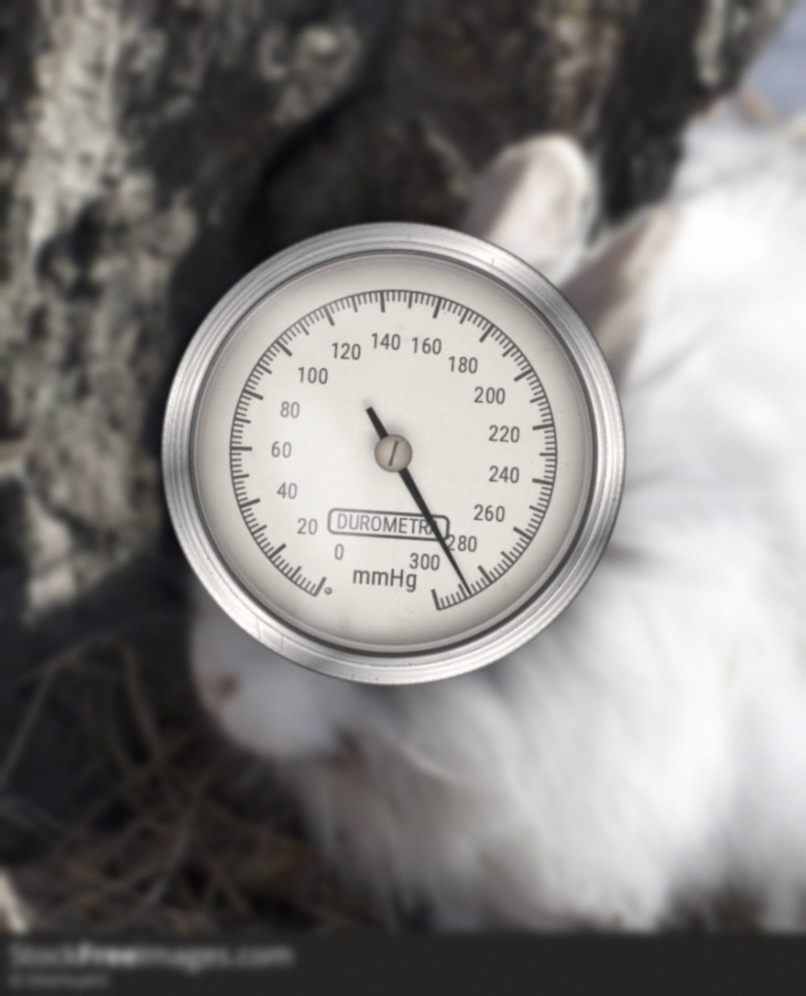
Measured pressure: 288 (mmHg)
